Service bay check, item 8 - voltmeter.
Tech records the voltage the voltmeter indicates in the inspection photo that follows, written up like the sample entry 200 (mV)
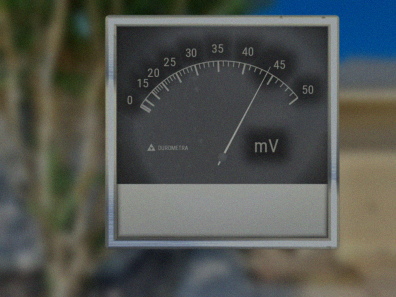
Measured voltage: 44 (mV)
